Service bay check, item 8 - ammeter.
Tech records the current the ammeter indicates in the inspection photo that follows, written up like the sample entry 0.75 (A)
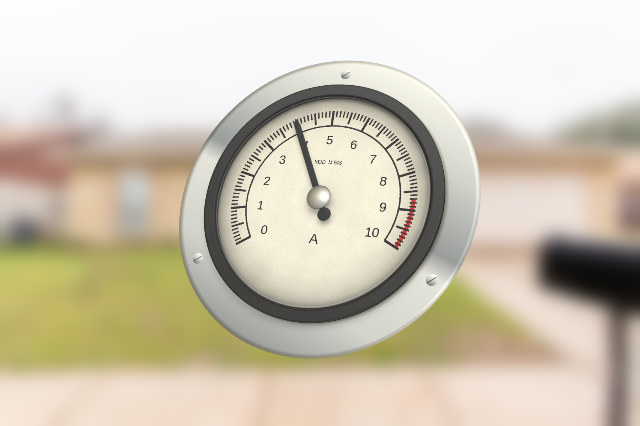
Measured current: 4 (A)
